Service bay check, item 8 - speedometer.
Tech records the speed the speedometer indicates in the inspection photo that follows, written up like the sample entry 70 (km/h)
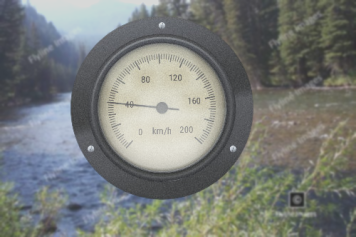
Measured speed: 40 (km/h)
